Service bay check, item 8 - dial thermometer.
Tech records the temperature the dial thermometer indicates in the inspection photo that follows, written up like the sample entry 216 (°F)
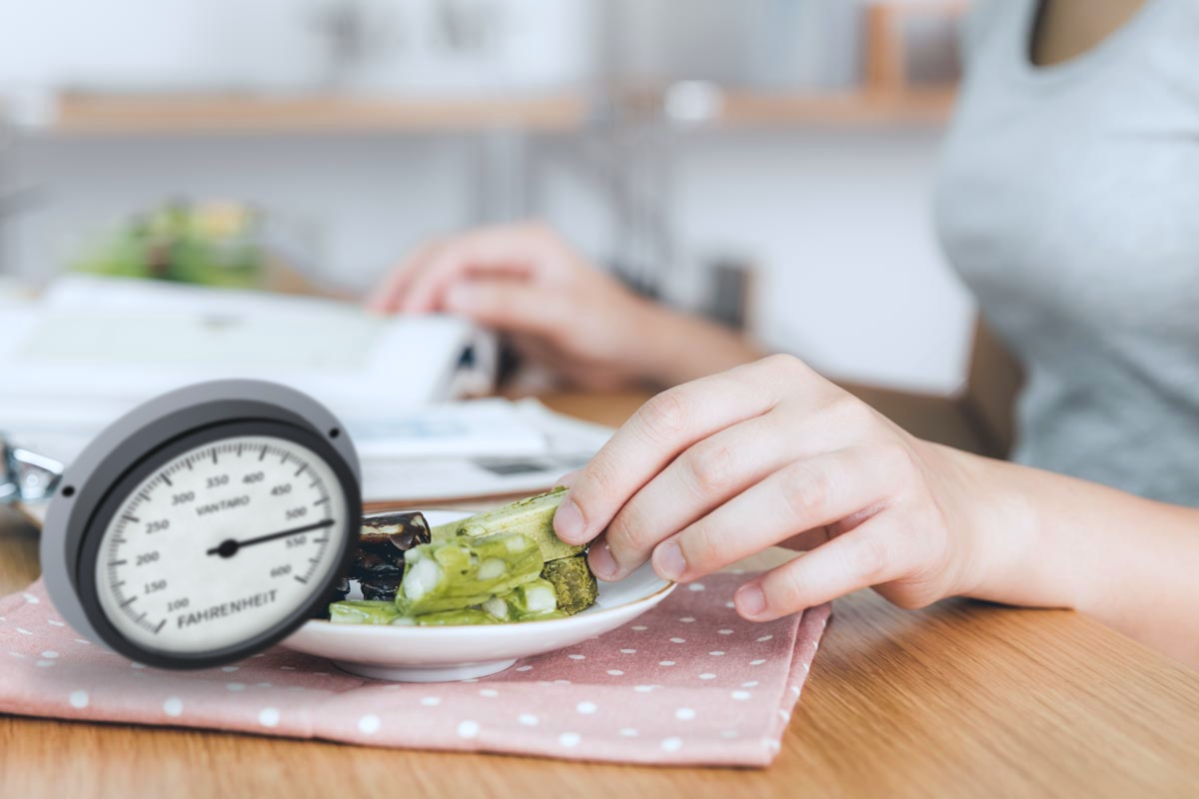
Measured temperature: 525 (°F)
